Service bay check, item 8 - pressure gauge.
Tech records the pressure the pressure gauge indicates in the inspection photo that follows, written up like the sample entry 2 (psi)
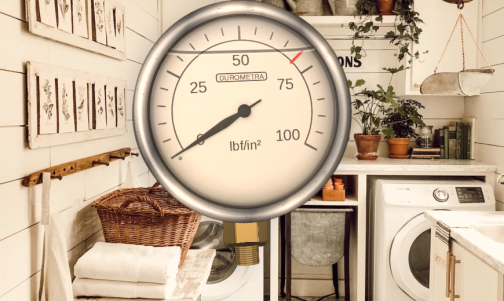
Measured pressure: 0 (psi)
